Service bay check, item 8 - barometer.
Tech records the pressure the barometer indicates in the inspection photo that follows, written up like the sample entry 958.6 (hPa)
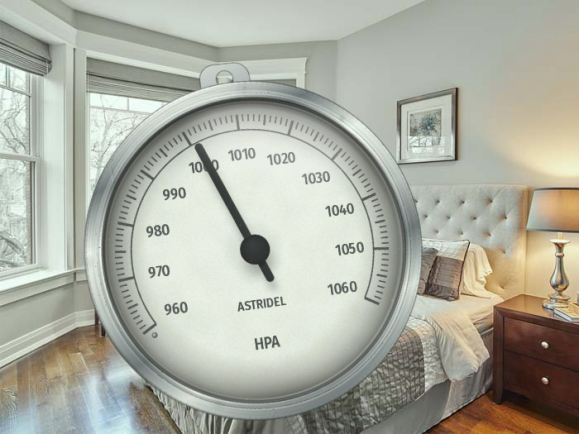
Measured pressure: 1001 (hPa)
